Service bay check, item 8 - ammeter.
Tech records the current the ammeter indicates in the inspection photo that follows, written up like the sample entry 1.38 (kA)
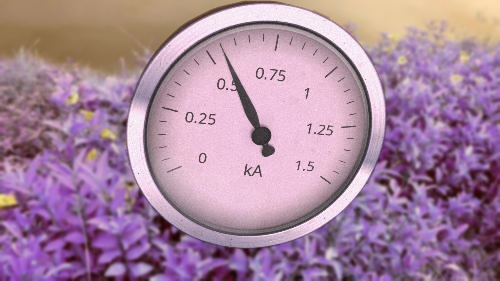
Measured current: 0.55 (kA)
